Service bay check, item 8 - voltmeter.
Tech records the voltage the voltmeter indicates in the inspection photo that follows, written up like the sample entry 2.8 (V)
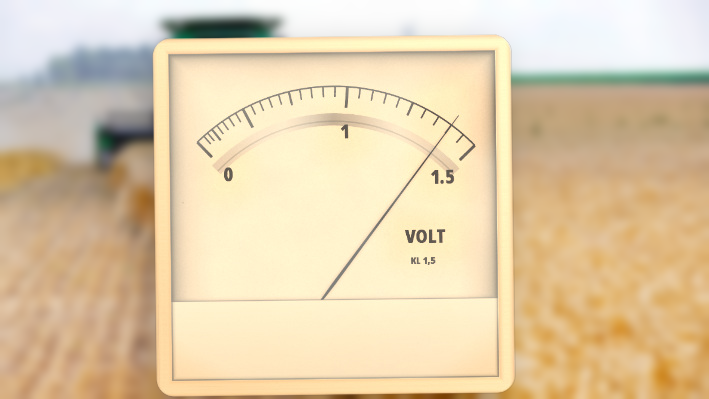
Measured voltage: 1.4 (V)
